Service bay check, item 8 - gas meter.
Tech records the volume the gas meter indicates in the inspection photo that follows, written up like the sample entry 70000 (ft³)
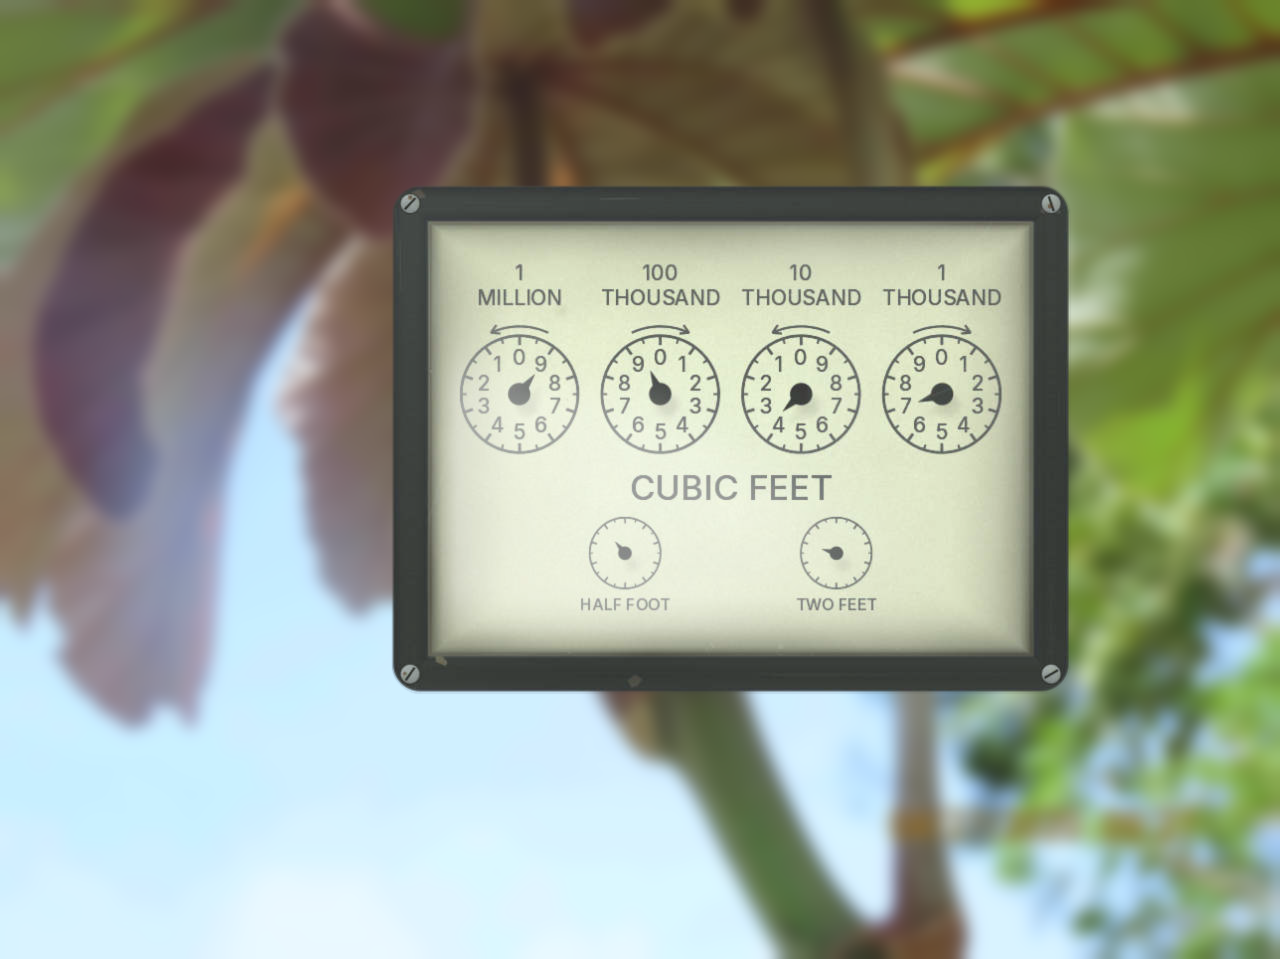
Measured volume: 893700 (ft³)
